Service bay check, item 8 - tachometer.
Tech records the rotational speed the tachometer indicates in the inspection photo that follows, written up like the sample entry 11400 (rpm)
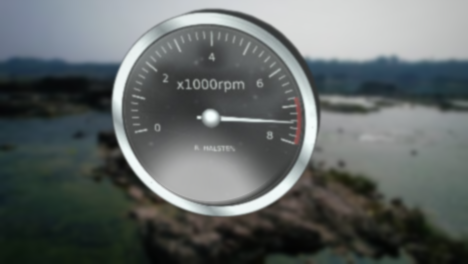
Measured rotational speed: 7400 (rpm)
